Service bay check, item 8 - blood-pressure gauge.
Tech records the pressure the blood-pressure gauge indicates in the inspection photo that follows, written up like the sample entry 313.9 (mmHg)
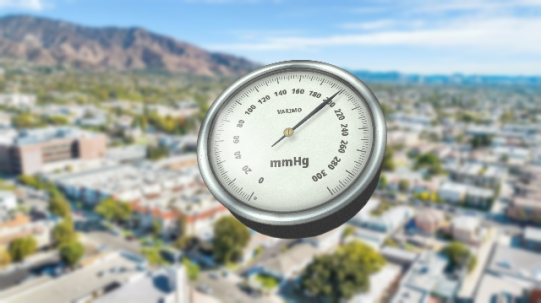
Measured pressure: 200 (mmHg)
